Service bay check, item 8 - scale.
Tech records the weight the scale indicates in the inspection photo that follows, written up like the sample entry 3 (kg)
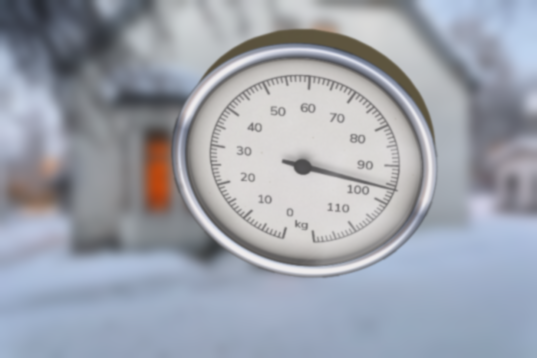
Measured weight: 95 (kg)
